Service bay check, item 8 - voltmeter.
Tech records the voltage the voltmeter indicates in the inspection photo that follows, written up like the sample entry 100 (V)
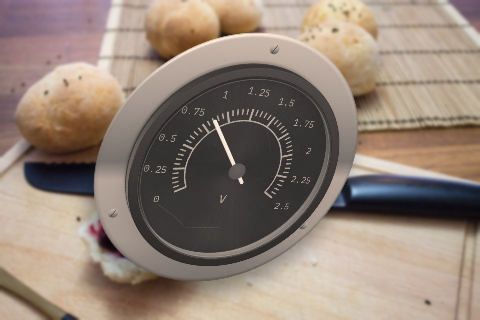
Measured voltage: 0.85 (V)
